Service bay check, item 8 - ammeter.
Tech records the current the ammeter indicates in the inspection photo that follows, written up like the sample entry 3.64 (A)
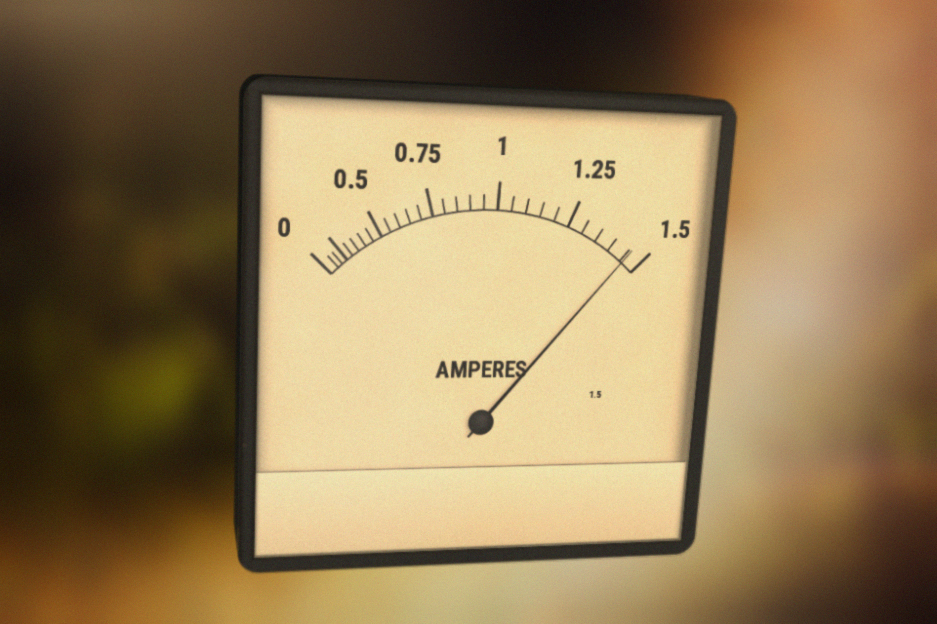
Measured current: 1.45 (A)
